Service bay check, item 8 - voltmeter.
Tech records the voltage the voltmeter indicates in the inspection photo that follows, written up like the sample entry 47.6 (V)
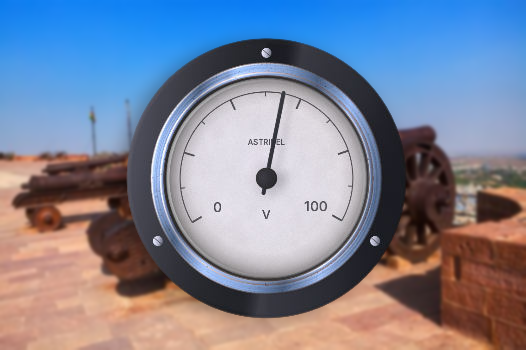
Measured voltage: 55 (V)
